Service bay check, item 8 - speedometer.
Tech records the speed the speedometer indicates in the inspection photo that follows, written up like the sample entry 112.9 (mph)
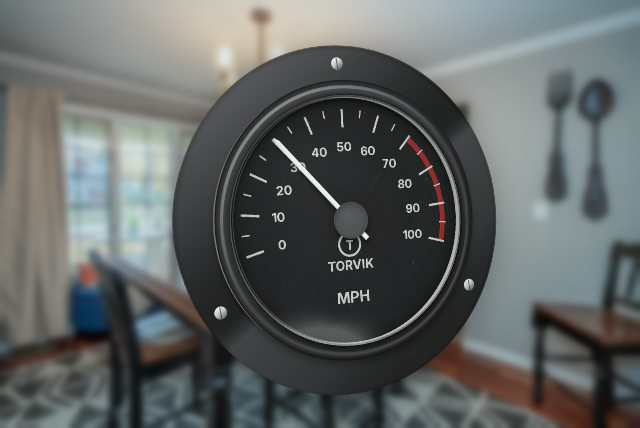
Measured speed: 30 (mph)
